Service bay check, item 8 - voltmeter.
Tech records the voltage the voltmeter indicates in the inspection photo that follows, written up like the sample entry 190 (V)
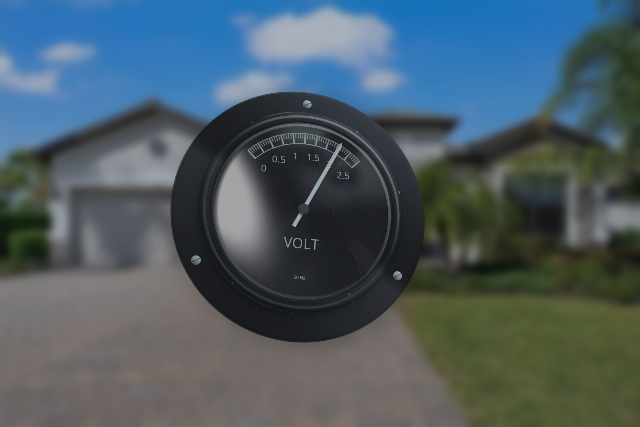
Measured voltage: 2 (V)
